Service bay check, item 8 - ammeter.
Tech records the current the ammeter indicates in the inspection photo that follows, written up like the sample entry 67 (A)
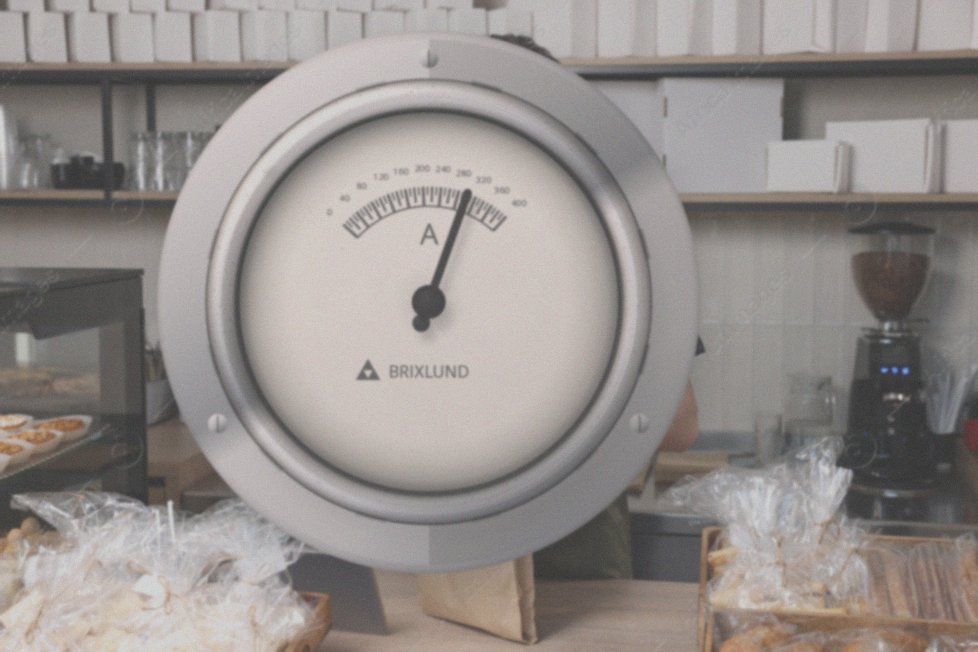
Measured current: 300 (A)
